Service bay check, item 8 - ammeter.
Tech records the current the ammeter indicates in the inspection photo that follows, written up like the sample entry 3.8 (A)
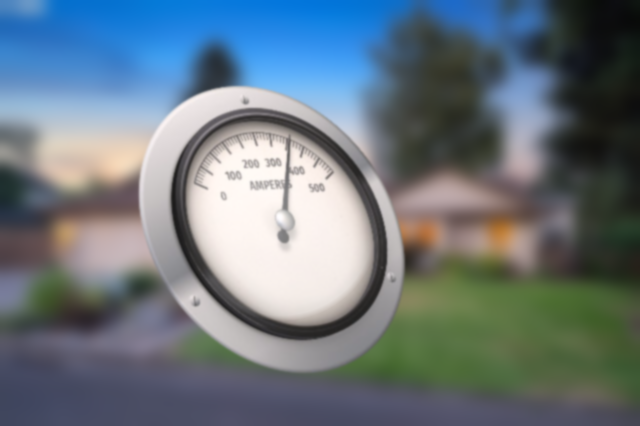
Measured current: 350 (A)
